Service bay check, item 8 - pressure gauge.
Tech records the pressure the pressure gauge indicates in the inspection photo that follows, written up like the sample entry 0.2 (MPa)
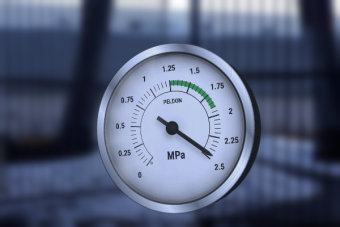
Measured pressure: 2.45 (MPa)
